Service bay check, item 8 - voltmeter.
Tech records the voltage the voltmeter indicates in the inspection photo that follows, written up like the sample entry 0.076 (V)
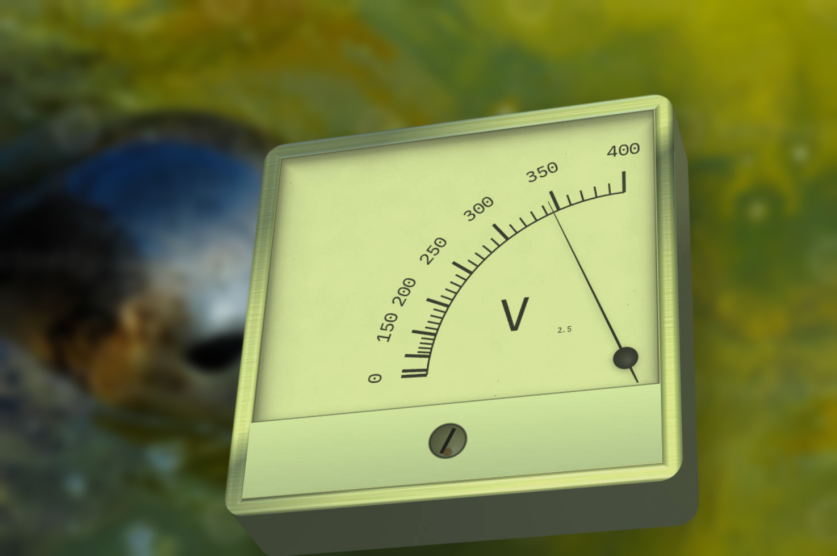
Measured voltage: 345 (V)
